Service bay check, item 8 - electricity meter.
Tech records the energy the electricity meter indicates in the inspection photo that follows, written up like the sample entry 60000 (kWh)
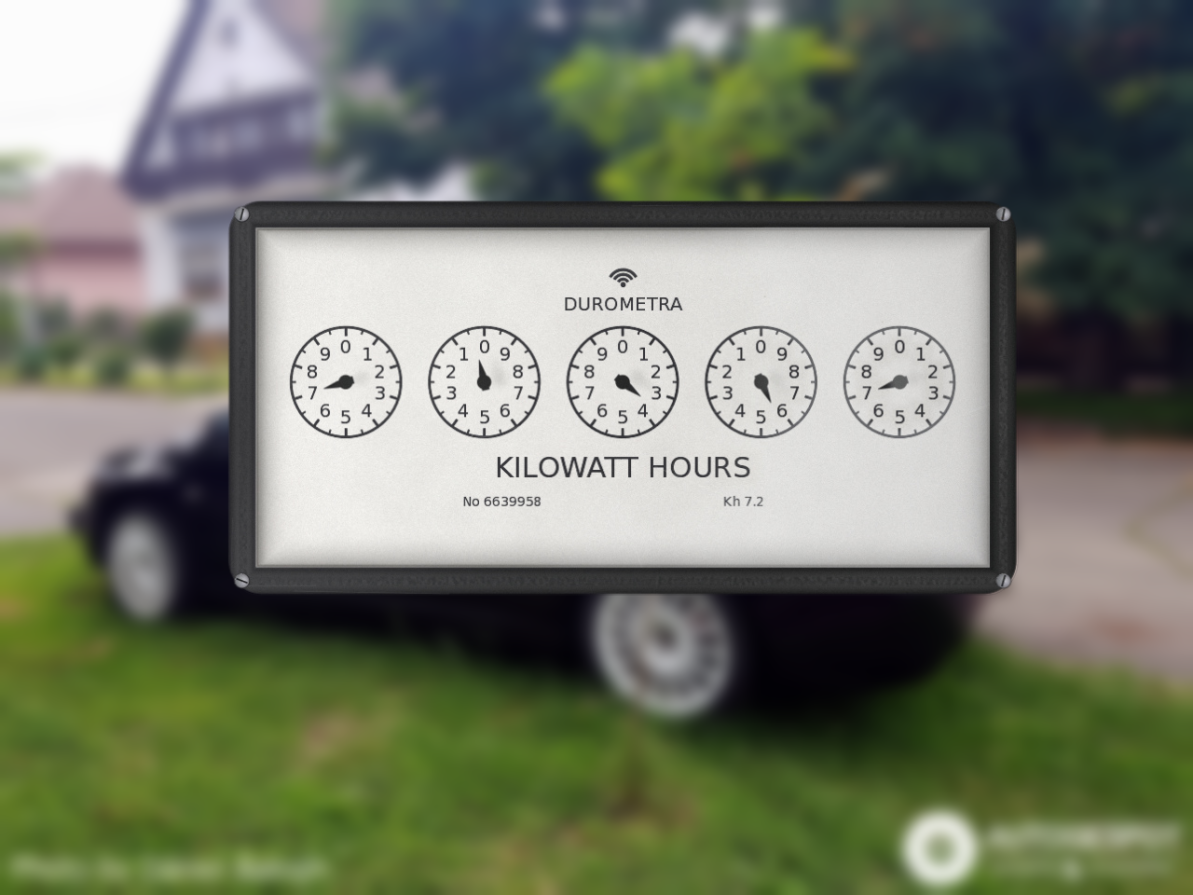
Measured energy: 70357 (kWh)
